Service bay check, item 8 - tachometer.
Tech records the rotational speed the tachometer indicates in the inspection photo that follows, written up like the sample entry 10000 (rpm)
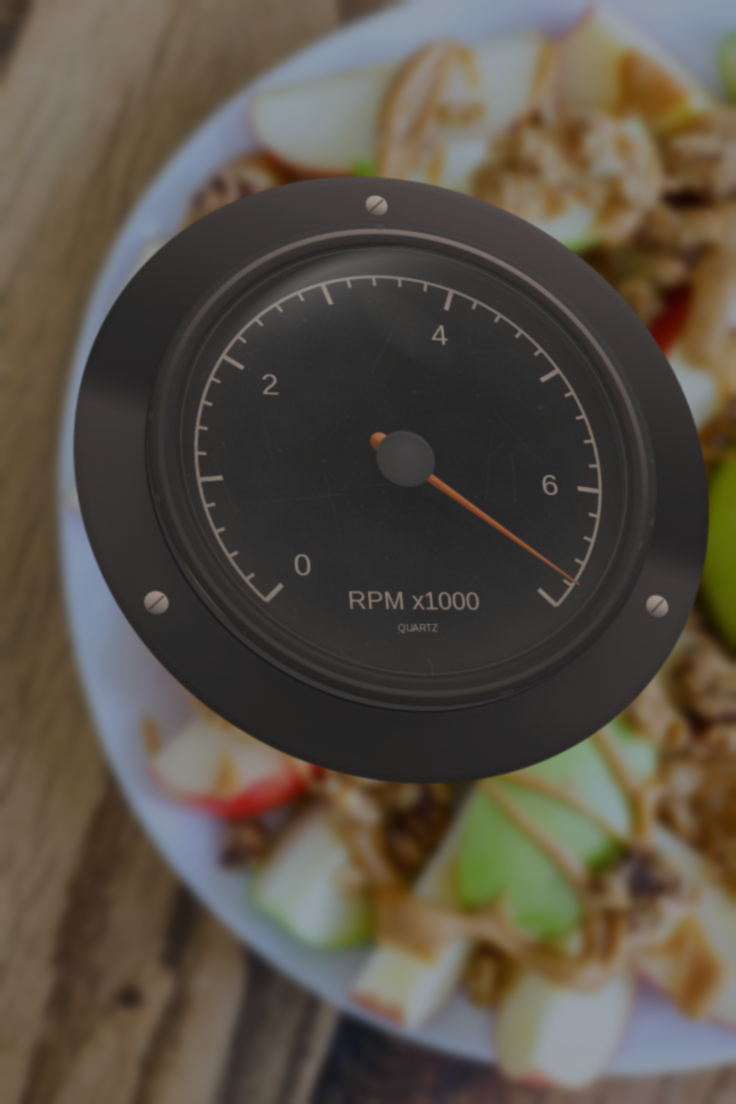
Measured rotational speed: 6800 (rpm)
